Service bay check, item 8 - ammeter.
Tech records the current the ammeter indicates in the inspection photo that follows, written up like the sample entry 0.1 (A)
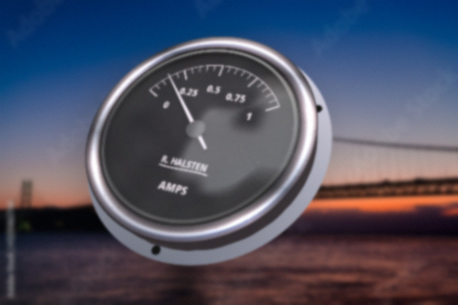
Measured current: 0.15 (A)
